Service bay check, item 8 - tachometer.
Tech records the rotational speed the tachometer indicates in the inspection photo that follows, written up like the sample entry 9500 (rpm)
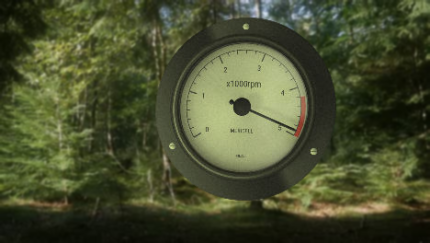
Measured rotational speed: 4900 (rpm)
